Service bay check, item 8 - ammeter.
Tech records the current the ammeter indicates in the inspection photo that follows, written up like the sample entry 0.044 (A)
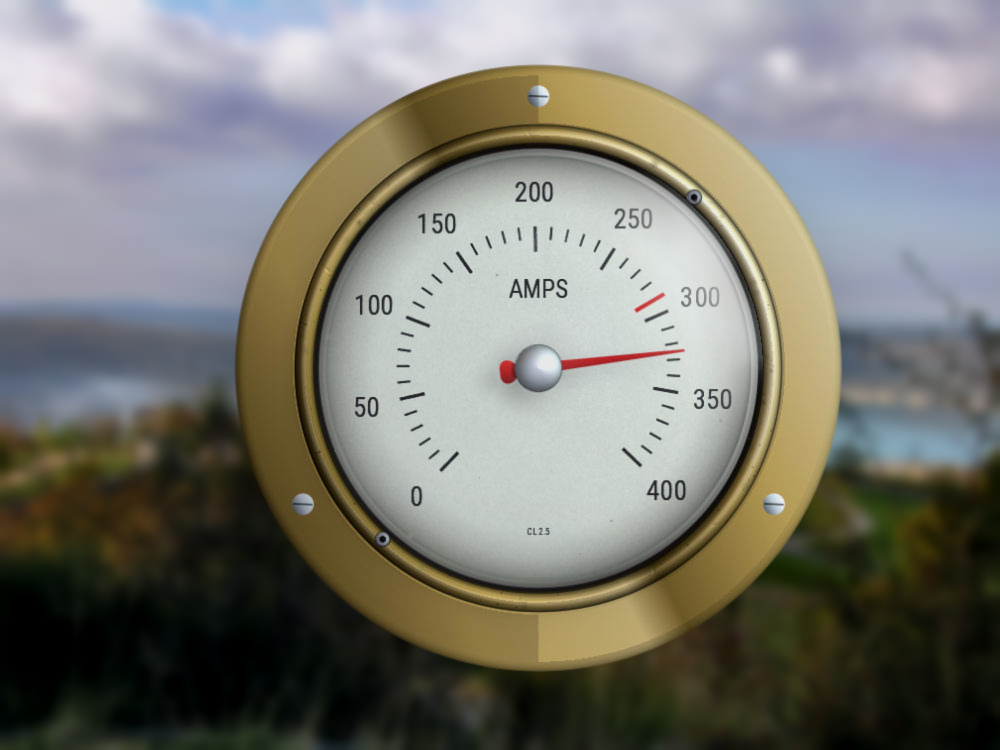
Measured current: 325 (A)
